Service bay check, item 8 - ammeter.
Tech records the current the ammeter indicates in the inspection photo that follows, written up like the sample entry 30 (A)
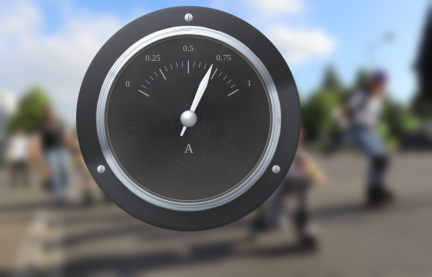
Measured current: 0.7 (A)
